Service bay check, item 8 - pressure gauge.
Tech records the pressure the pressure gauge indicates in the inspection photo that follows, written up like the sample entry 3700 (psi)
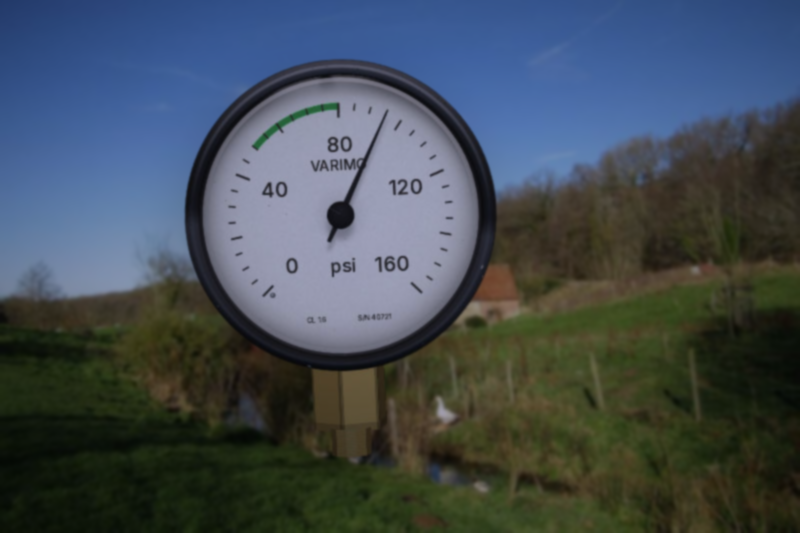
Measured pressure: 95 (psi)
